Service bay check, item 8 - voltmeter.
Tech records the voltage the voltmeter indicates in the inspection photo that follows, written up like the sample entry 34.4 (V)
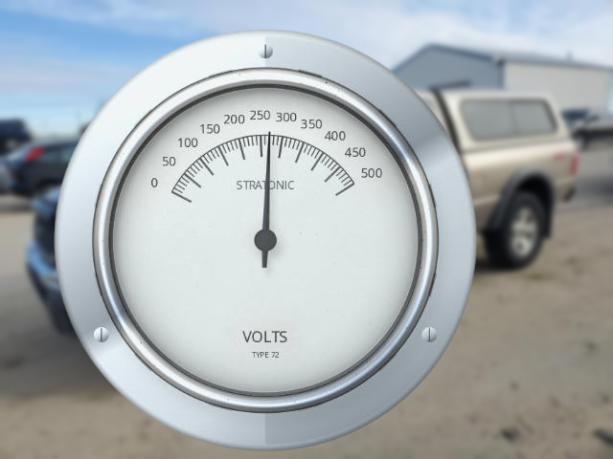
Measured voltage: 270 (V)
